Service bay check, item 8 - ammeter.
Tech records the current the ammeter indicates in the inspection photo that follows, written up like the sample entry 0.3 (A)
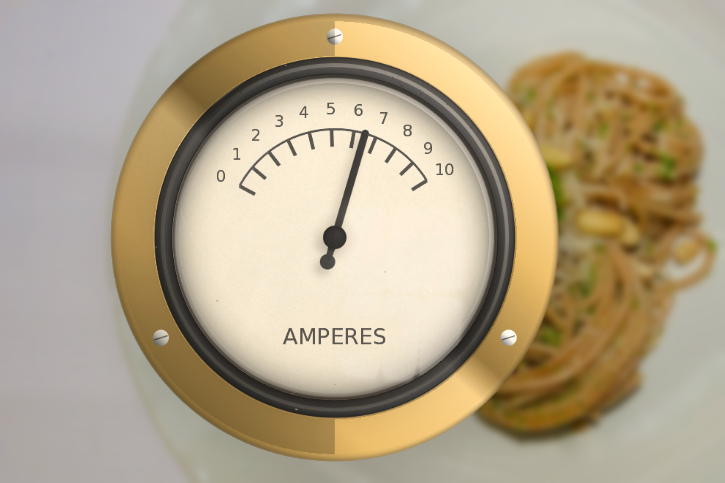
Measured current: 6.5 (A)
